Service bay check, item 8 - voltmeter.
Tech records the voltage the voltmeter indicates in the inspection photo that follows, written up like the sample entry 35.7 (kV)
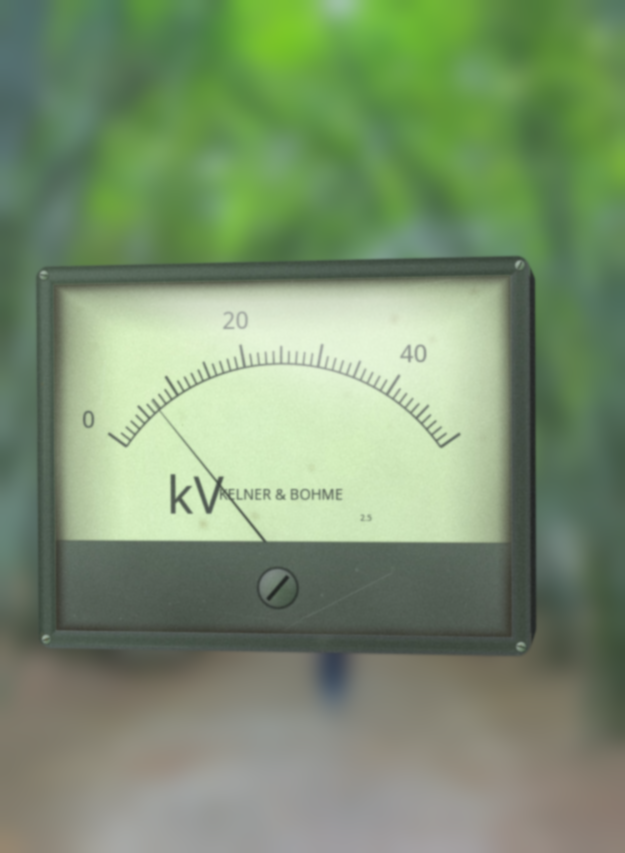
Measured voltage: 7 (kV)
